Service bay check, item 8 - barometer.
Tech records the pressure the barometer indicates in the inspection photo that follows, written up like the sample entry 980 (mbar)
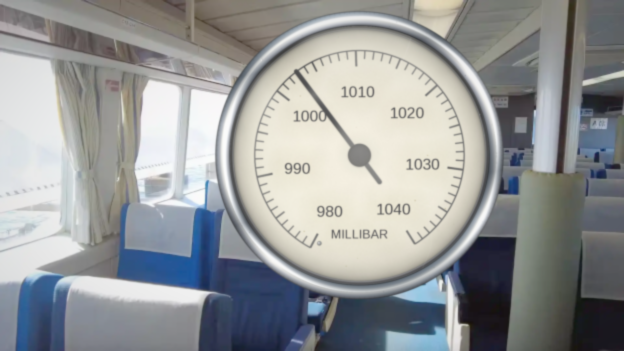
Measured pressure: 1003 (mbar)
